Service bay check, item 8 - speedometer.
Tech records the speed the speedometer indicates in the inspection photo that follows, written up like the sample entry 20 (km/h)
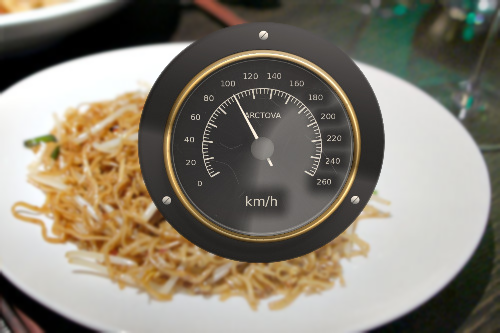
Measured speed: 100 (km/h)
